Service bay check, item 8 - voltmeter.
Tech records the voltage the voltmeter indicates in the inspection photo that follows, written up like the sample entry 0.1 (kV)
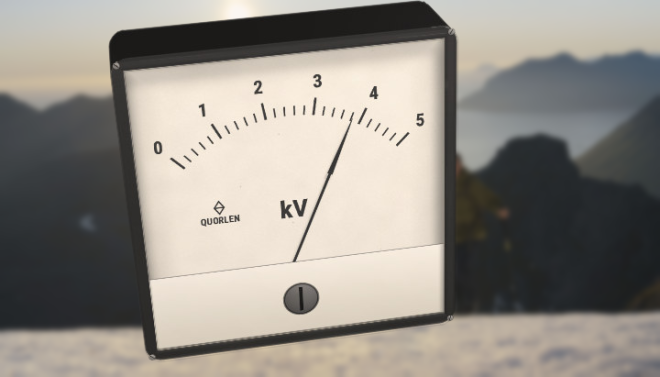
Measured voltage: 3.8 (kV)
